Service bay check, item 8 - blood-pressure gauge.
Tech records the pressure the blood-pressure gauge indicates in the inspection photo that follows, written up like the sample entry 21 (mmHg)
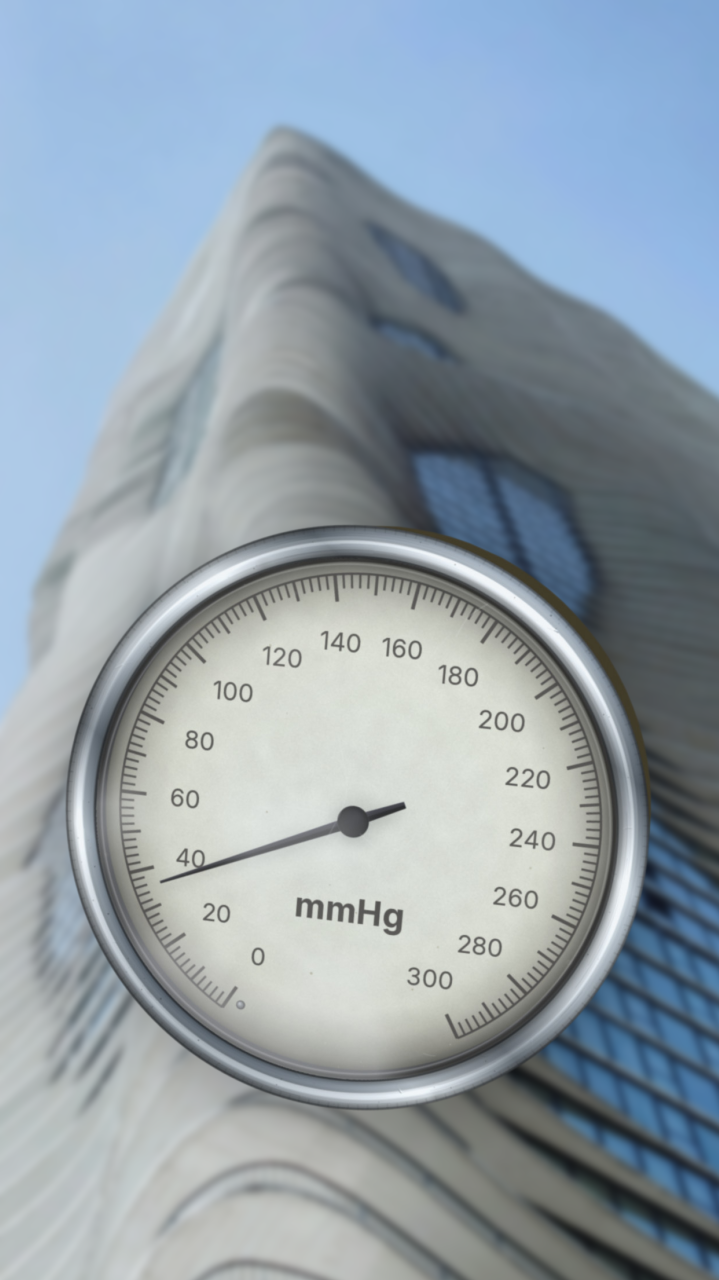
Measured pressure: 36 (mmHg)
